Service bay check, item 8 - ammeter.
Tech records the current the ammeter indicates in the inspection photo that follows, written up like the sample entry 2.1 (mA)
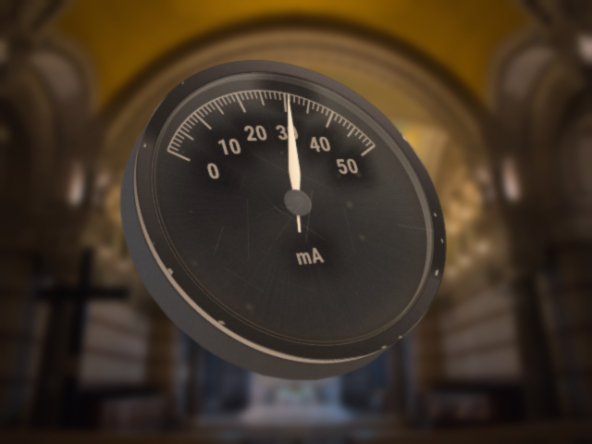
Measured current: 30 (mA)
